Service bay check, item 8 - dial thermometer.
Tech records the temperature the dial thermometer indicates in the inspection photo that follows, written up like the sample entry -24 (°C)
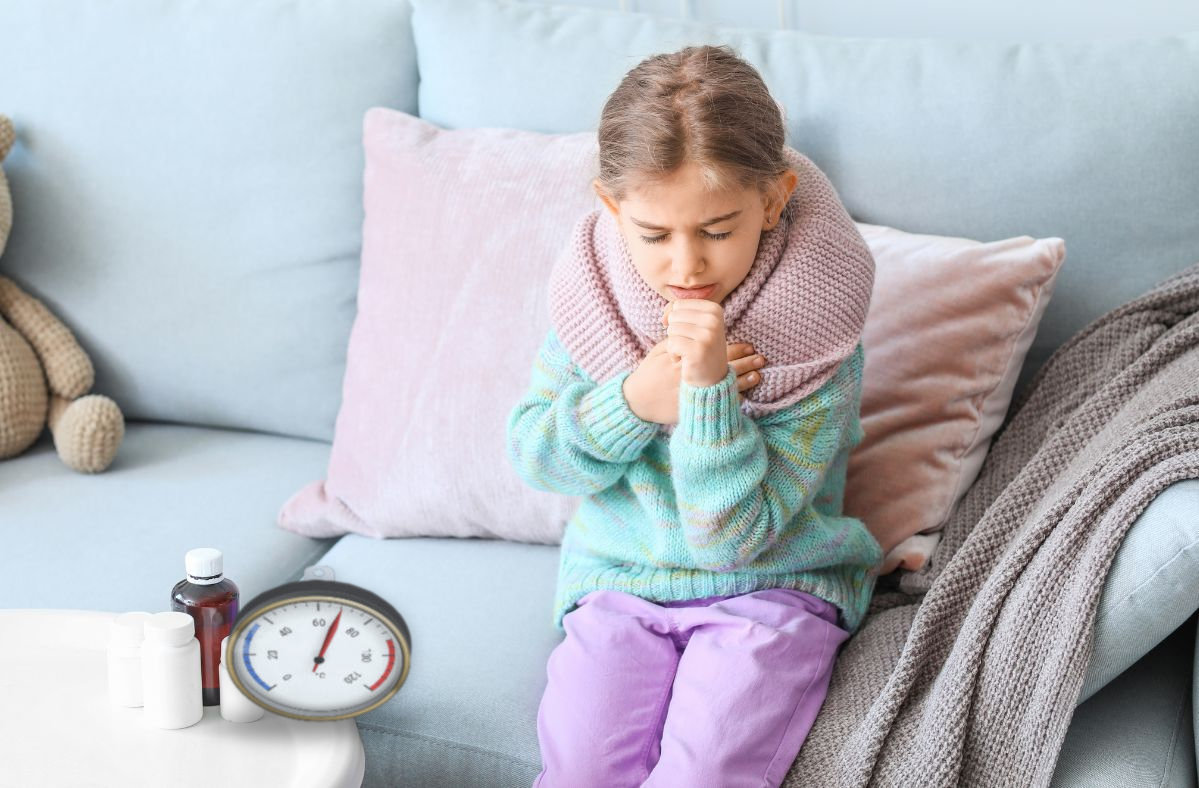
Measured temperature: 68 (°C)
